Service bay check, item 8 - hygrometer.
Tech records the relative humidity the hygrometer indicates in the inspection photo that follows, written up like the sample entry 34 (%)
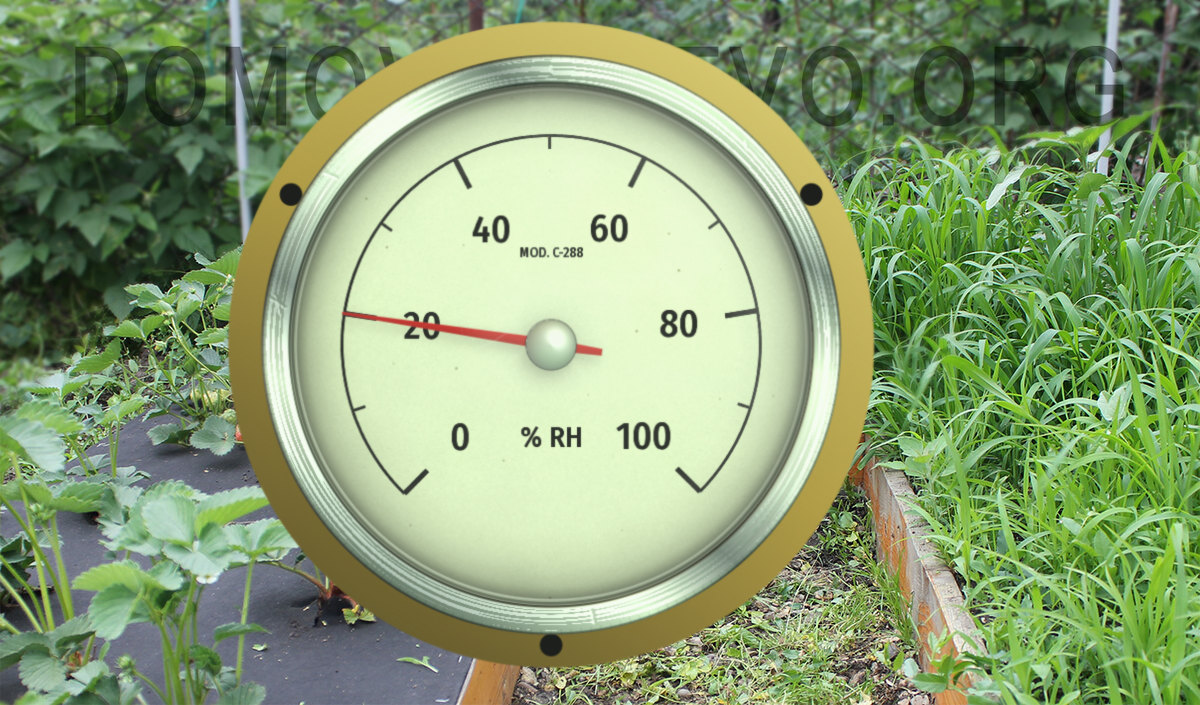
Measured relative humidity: 20 (%)
